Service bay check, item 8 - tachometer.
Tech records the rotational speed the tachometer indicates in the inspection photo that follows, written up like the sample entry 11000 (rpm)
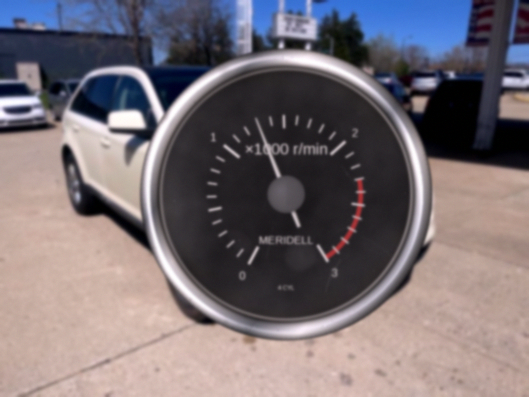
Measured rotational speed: 1300 (rpm)
